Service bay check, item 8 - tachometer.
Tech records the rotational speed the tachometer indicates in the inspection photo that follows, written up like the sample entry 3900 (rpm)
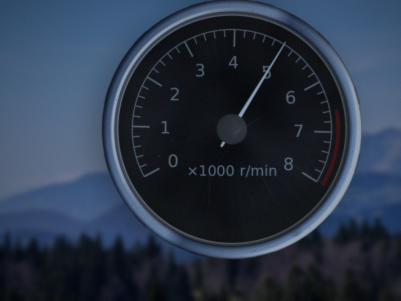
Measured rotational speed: 5000 (rpm)
